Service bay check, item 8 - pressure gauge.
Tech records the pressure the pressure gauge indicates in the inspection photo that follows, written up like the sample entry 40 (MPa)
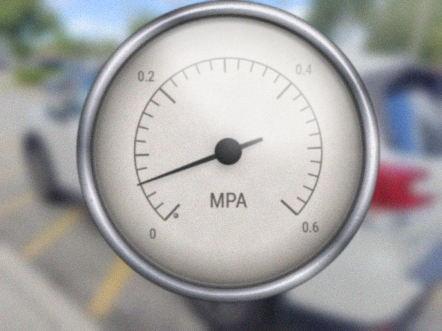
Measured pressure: 0.06 (MPa)
